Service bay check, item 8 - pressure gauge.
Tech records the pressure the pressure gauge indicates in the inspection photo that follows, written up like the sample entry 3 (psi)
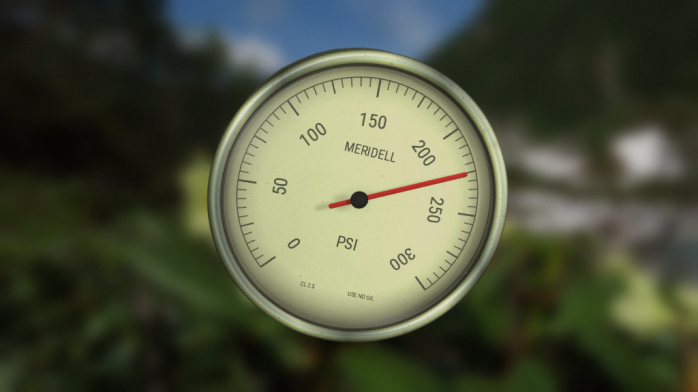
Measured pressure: 225 (psi)
